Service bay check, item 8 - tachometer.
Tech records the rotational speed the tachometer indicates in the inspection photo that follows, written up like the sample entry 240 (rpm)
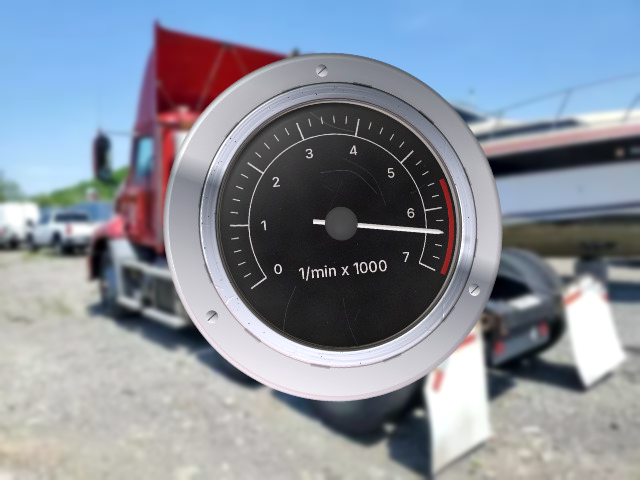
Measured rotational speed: 6400 (rpm)
